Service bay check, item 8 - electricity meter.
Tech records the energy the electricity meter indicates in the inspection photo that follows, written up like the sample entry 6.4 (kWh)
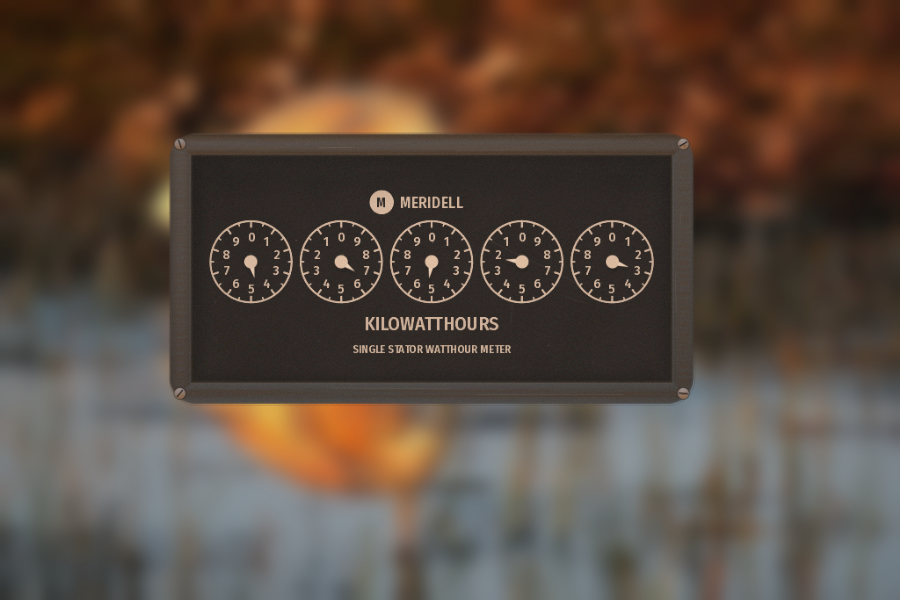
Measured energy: 46523 (kWh)
